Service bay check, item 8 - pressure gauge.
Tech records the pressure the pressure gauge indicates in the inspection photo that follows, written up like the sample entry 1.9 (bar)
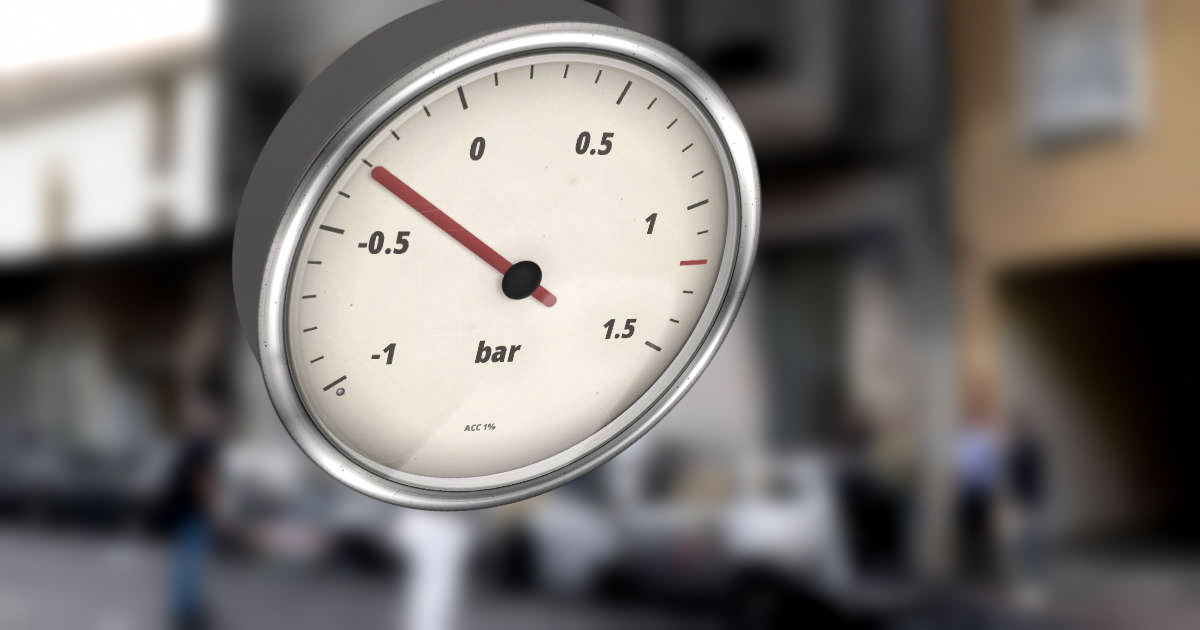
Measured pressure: -0.3 (bar)
